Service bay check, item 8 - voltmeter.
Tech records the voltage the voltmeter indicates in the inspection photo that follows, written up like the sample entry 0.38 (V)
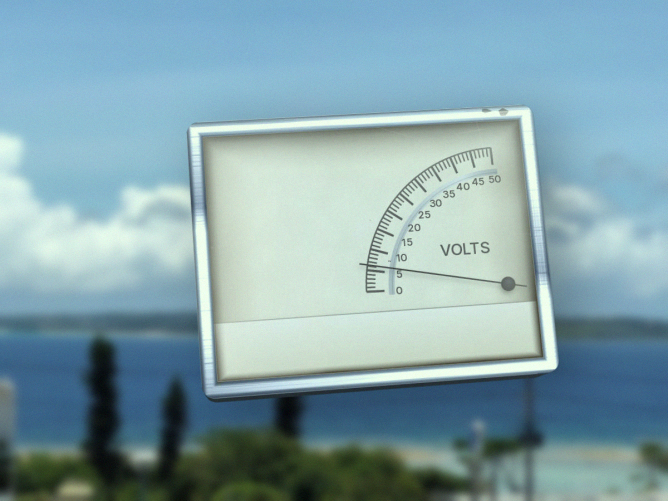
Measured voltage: 6 (V)
